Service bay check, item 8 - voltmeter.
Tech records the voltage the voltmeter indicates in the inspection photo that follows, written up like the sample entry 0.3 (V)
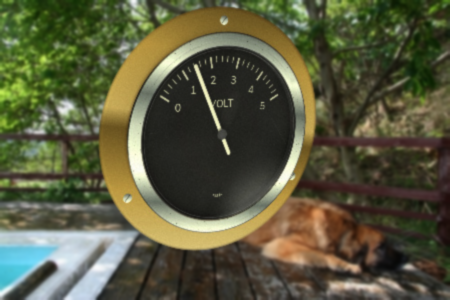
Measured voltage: 1.4 (V)
